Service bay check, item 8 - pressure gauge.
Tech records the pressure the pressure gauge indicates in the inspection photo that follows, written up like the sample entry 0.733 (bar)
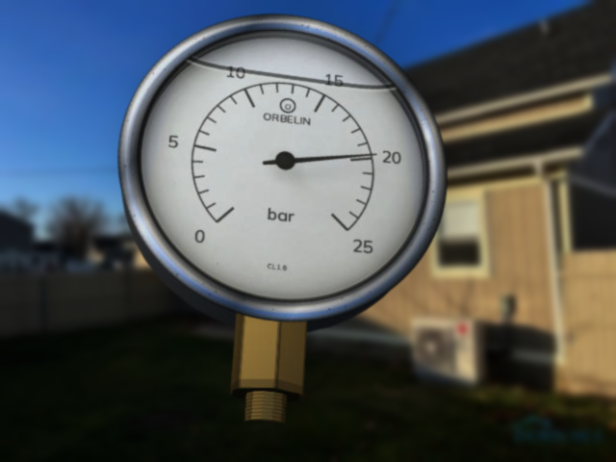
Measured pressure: 20 (bar)
